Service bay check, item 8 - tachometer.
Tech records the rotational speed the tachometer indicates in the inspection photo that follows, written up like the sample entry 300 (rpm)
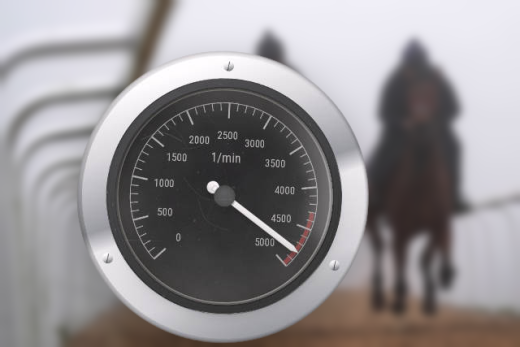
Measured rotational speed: 4800 (rpm)
